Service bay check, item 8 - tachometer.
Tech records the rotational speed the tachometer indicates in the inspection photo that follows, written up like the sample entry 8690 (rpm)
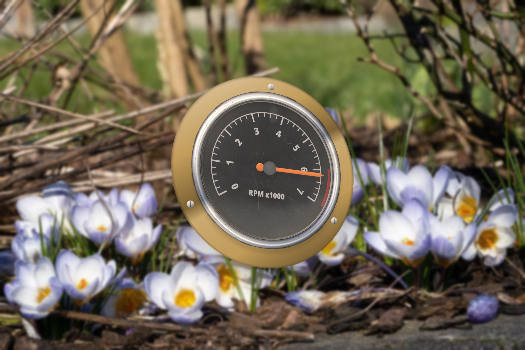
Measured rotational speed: 6200 (rpm)
